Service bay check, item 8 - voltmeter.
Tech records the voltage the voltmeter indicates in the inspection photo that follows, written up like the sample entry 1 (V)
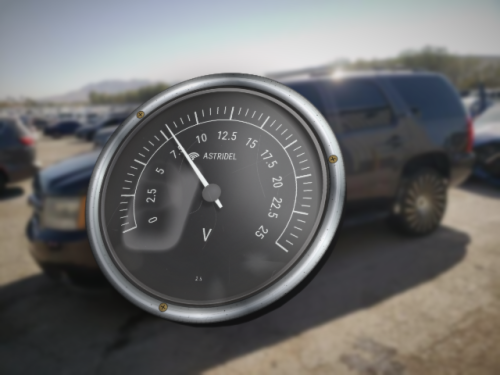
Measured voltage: 8 (V)
